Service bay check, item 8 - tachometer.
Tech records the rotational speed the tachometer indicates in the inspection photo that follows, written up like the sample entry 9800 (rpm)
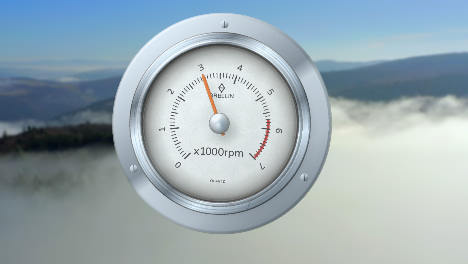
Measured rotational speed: 3000 (rpm)
